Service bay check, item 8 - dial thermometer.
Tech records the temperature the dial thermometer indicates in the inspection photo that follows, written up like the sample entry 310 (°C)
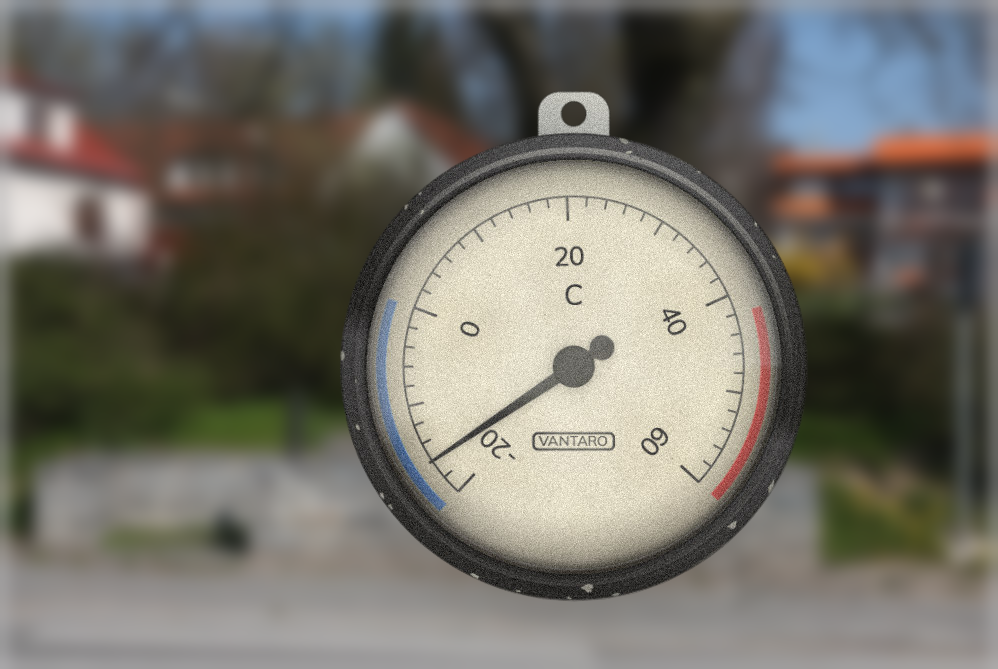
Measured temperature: -16 (°C)
